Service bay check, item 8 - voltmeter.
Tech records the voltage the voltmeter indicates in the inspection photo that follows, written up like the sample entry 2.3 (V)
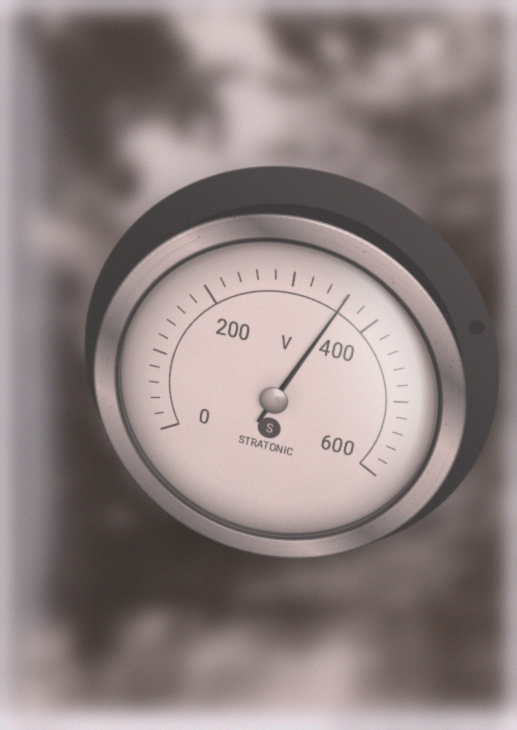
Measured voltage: 360 (V)
